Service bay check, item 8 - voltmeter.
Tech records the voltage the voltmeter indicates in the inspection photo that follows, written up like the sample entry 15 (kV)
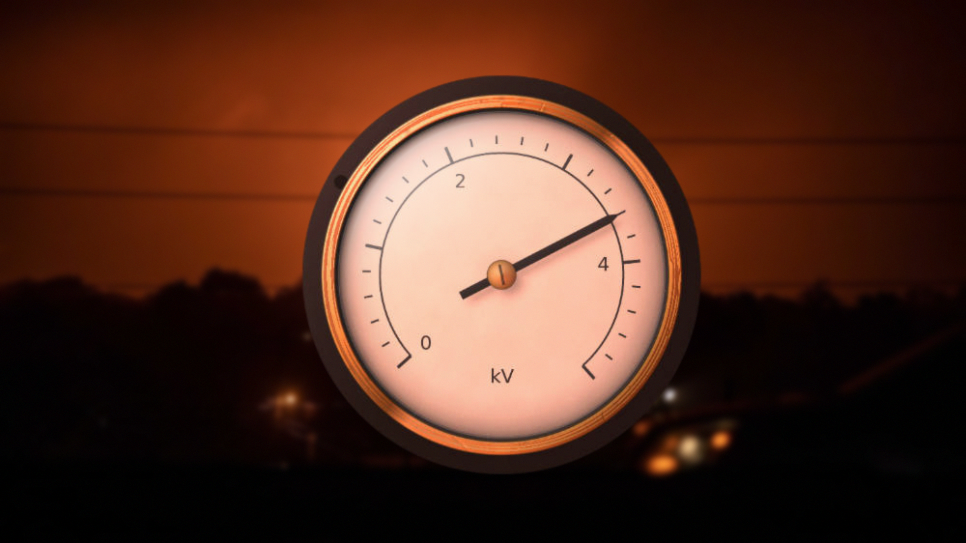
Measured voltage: 3.6 (kV)
